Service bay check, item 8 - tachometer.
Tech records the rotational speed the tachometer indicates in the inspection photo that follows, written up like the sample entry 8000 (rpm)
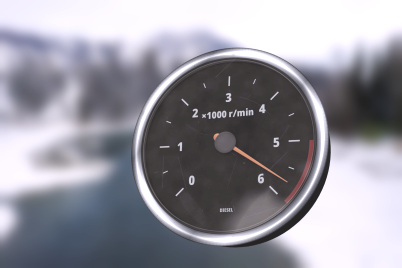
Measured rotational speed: 5750 (rpm)
